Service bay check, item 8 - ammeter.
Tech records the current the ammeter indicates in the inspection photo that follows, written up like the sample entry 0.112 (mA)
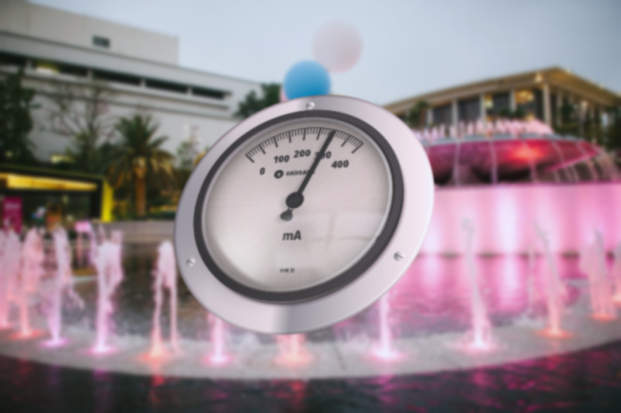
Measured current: 300 (mA)
